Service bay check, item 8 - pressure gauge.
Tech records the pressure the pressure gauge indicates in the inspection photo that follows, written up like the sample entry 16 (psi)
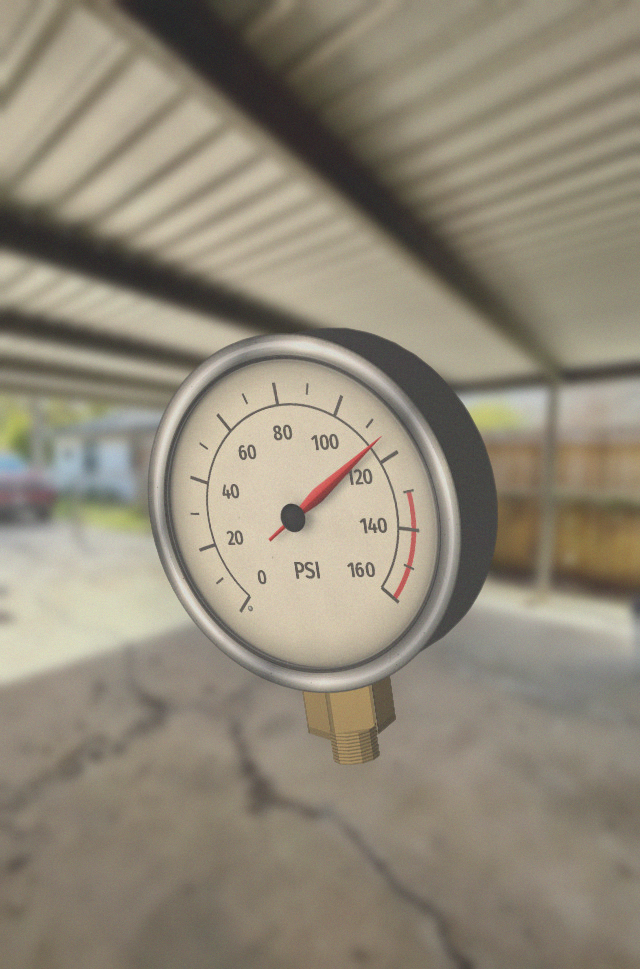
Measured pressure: 115 (psi)
